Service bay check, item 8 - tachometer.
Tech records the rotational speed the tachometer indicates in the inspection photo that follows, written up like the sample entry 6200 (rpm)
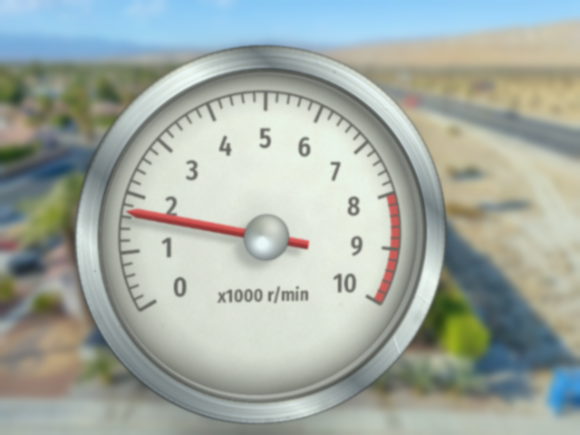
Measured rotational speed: 1700 (rpm)
